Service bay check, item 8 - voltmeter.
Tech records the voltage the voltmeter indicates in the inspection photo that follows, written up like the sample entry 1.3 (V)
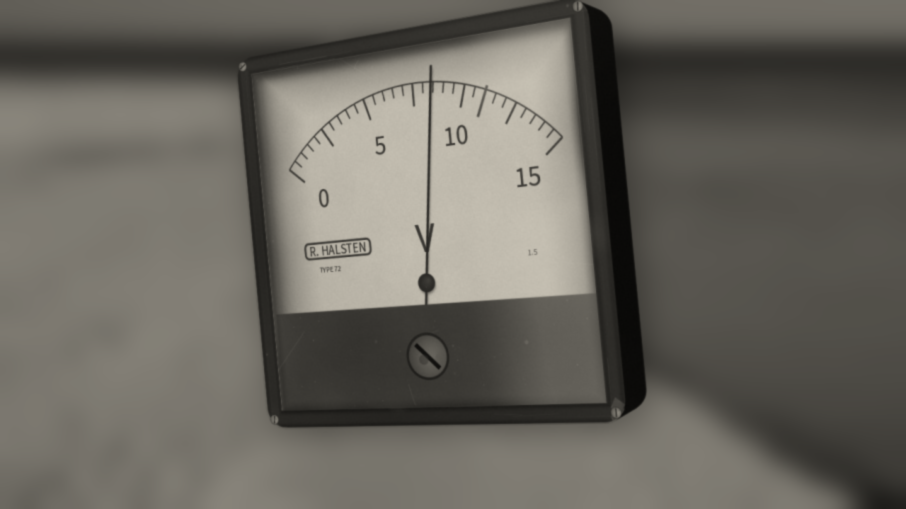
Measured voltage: 8.5 (V)
